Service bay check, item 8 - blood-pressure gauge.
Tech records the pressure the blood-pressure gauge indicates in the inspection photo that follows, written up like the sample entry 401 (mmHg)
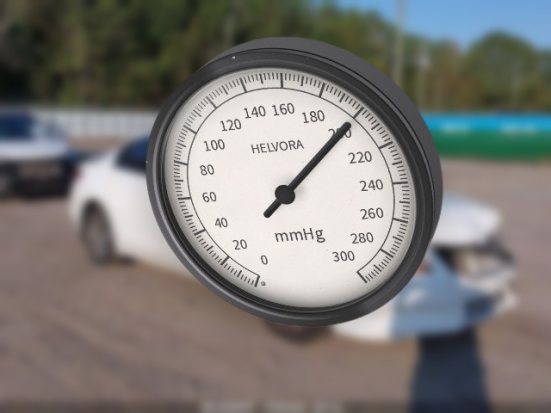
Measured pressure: 200 (mmHg)
